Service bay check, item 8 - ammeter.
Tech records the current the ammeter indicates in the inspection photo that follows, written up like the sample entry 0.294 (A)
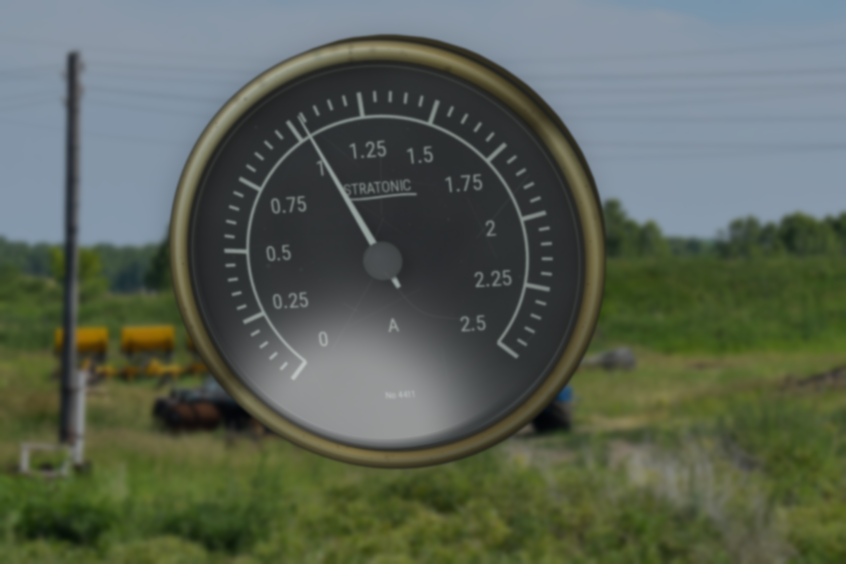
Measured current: 1.05 (A)
